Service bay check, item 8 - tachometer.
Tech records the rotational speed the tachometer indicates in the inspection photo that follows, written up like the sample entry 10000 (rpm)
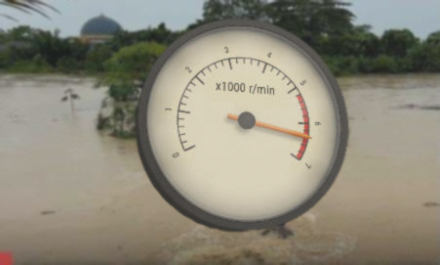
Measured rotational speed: 6400 (rpm)
